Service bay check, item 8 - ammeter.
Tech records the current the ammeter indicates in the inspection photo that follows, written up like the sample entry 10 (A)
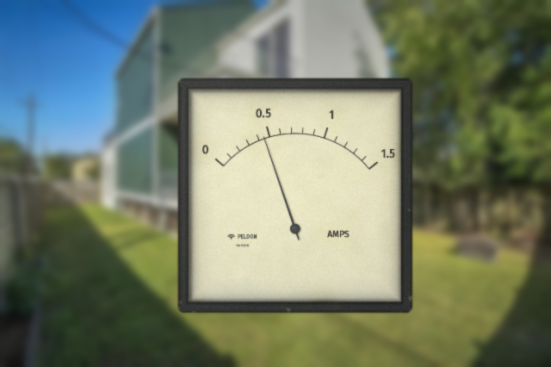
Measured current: 0.45 (A)
